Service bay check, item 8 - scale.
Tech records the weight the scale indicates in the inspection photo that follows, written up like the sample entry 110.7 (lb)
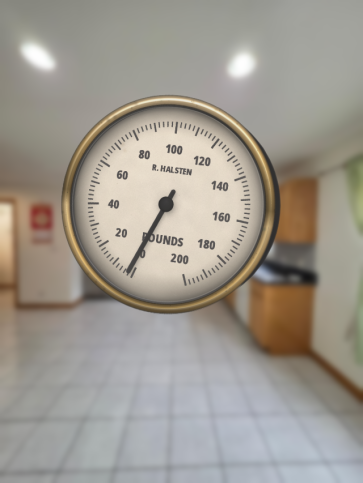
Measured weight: 2 (lb)
